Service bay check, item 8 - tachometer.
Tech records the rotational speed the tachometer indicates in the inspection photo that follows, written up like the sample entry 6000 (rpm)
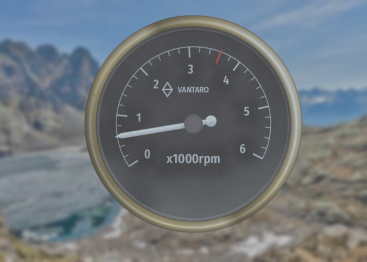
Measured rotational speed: 600 (rpm)
